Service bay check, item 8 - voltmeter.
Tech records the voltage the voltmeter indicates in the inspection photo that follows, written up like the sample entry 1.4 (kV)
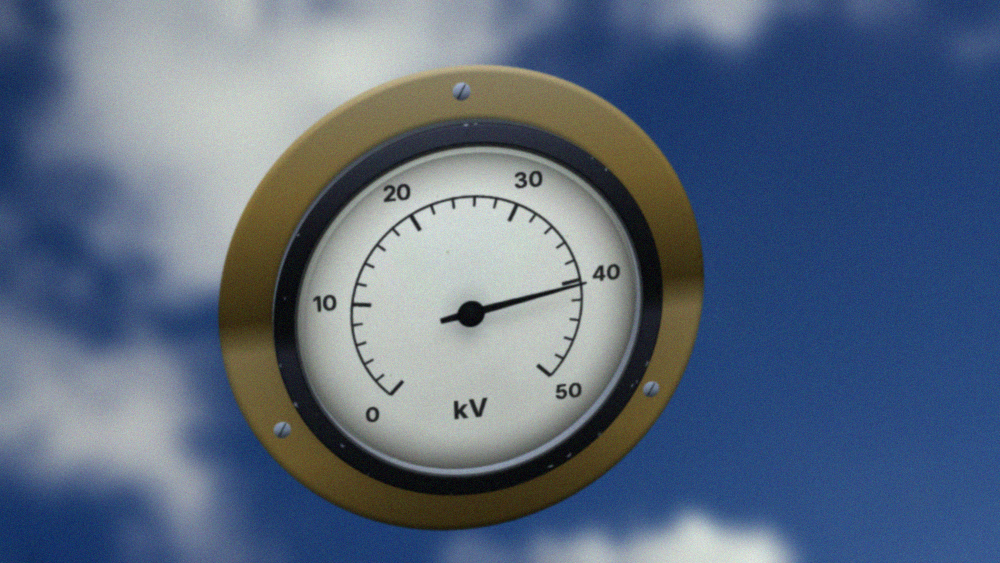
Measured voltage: 40 (kV)
